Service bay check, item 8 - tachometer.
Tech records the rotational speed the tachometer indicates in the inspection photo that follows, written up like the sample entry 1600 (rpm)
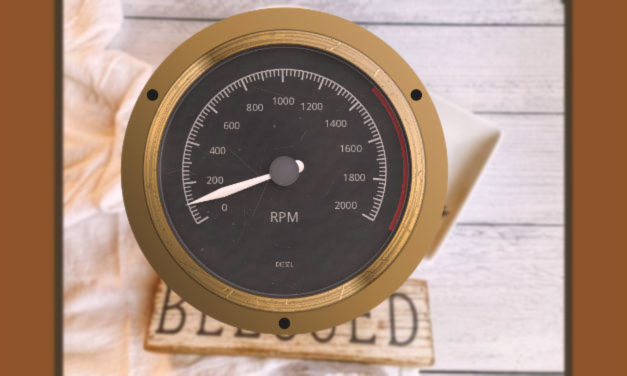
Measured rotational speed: 100 (rpm)
